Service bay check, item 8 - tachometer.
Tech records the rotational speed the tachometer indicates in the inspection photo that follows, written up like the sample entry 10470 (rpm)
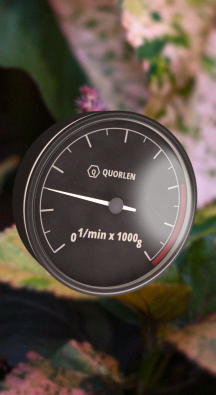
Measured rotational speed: 1500 (rpm)
